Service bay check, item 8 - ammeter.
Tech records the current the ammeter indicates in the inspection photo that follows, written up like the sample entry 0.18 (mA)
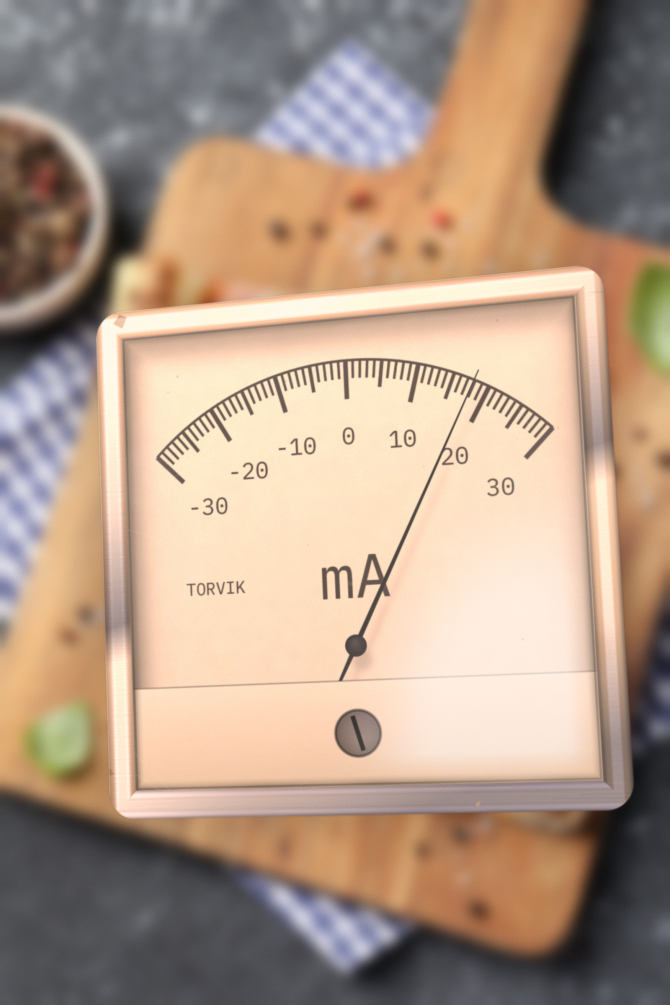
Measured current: 18 (mA)
